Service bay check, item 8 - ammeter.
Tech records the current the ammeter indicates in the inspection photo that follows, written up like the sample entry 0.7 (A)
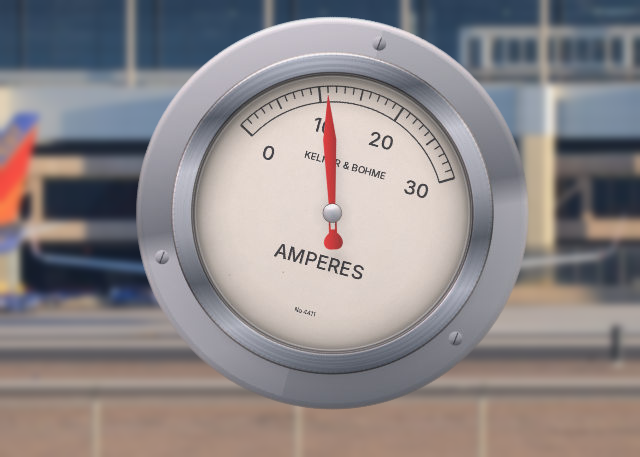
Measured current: 11 (A)
